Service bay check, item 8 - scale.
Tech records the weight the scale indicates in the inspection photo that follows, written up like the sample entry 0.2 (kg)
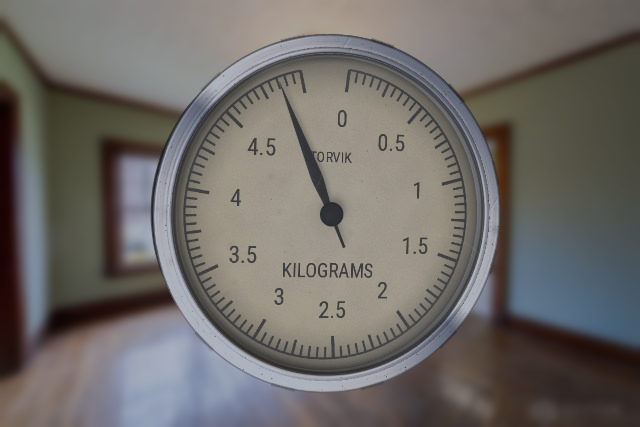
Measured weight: 4.85 (kg)
